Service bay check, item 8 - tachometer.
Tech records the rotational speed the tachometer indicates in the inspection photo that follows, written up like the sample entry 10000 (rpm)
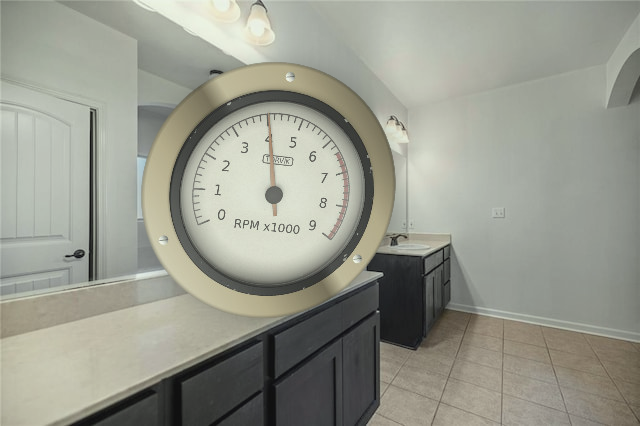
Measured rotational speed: 4000 (rpm)
